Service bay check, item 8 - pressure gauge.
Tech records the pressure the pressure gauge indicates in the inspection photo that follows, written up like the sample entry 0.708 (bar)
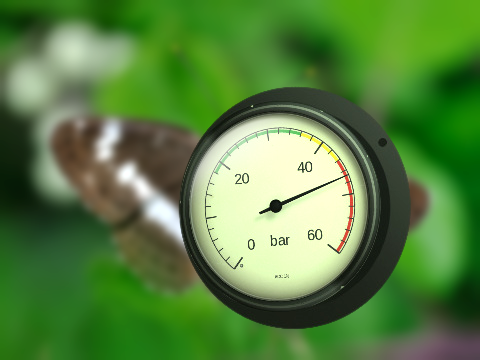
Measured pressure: 47 (bar)
